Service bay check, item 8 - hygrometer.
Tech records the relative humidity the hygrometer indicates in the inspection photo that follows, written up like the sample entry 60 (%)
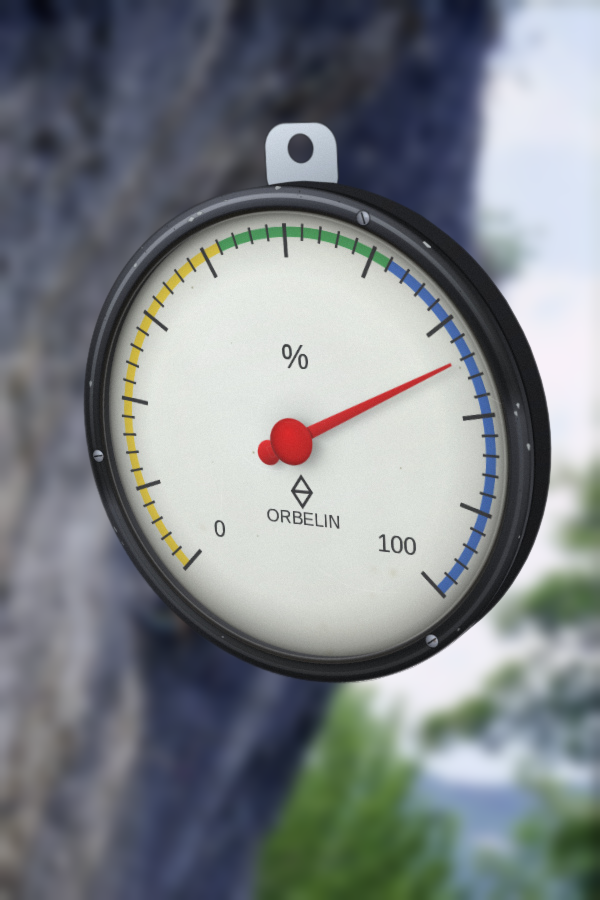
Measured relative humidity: 74 (%)
